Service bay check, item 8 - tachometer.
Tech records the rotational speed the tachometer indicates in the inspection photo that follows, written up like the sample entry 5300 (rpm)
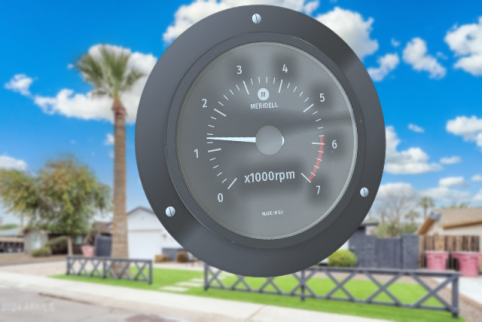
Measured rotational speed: 1300 (rpm)
